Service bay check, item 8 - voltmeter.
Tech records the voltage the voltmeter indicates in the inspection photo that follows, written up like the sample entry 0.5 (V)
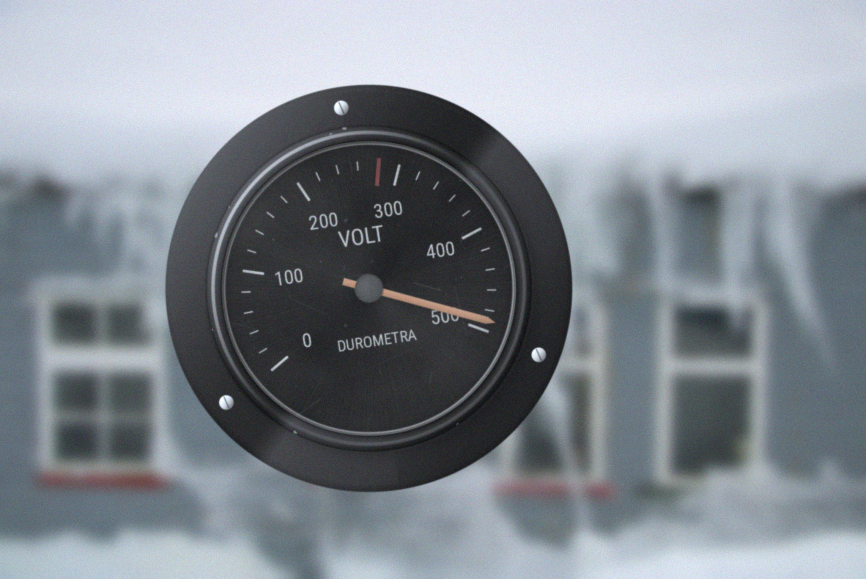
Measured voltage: 490 (V)
